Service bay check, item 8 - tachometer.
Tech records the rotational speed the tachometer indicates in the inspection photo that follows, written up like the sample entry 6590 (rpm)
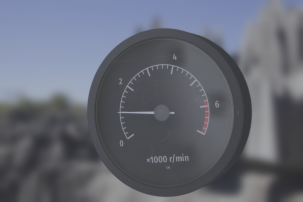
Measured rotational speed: 1000 (rpm)
